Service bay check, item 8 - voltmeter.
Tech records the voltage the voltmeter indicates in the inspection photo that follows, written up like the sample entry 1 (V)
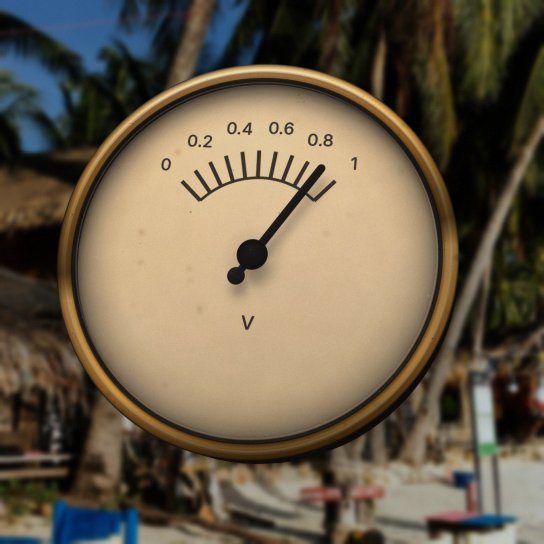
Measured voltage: 0.9 (V)
